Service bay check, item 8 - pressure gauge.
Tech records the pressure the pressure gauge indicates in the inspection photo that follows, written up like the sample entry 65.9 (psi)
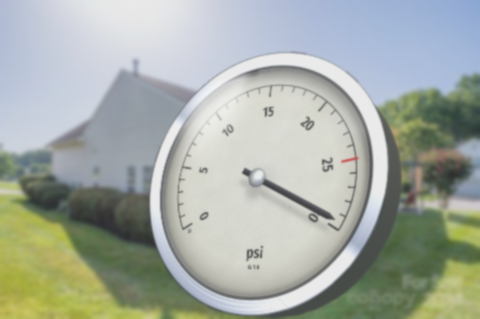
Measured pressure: 29.5 (psi)
